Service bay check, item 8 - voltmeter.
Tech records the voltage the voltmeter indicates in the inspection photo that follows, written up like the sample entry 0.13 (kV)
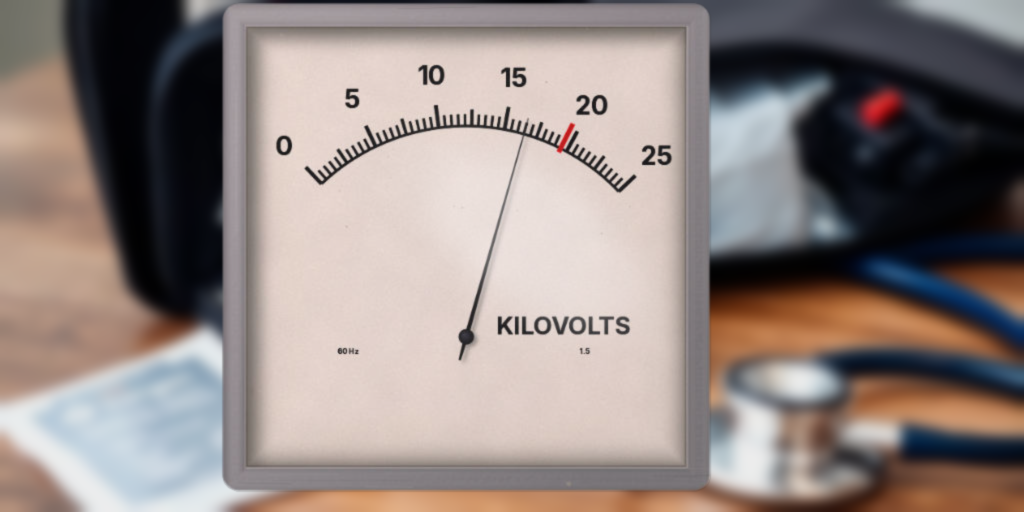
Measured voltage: 16.5 (kV)
